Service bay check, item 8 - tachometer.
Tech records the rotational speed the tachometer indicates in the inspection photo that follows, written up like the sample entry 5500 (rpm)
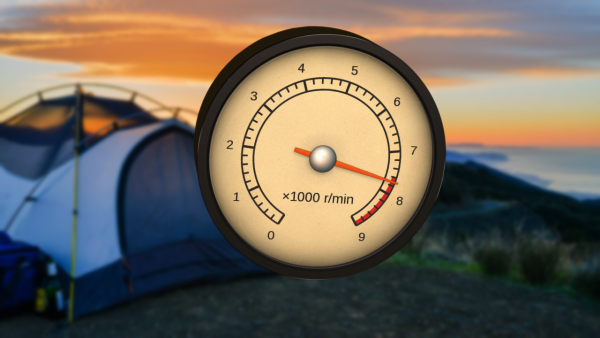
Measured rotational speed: 7700 (rpm)
